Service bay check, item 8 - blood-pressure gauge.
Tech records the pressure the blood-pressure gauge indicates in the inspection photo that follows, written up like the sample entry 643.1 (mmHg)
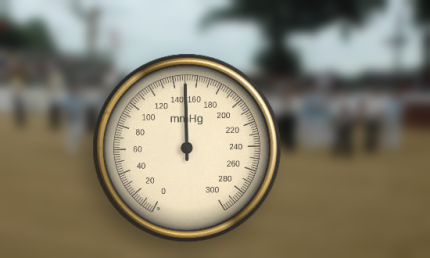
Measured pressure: 150 (mmHg)
